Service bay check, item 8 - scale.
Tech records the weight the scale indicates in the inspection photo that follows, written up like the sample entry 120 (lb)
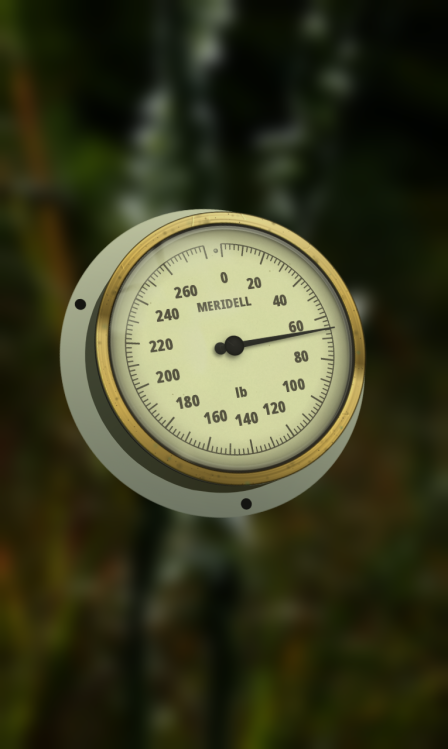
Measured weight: 66 (lb)
